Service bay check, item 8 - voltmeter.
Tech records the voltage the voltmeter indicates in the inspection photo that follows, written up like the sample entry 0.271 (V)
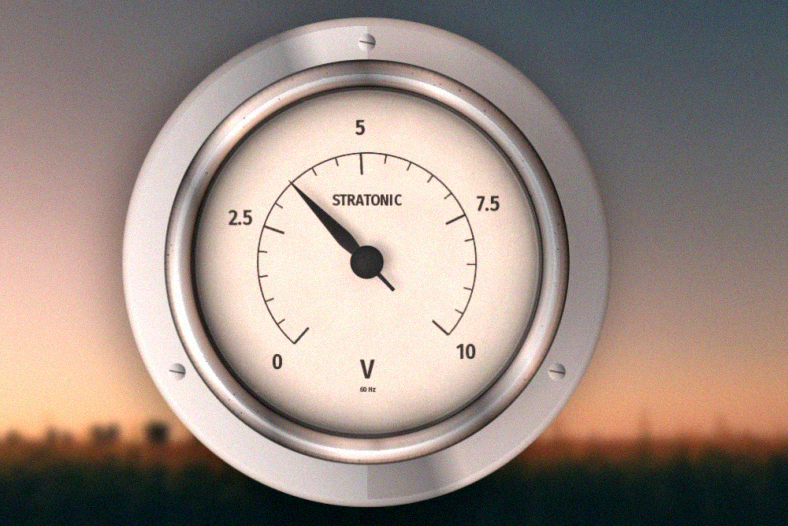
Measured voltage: 3.5 (V)
